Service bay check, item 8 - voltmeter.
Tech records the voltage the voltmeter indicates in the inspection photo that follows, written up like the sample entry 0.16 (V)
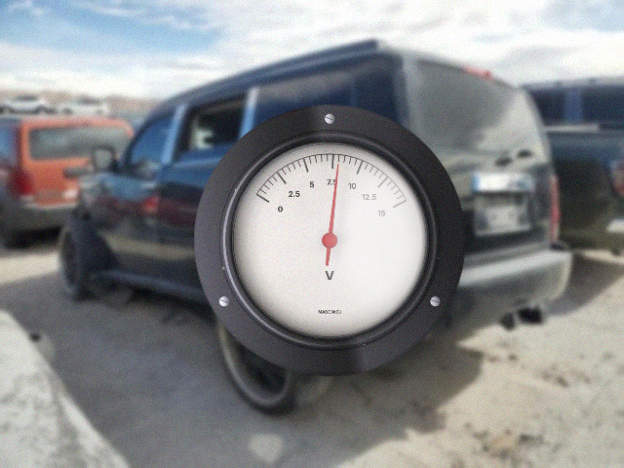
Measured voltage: 8 (V)
